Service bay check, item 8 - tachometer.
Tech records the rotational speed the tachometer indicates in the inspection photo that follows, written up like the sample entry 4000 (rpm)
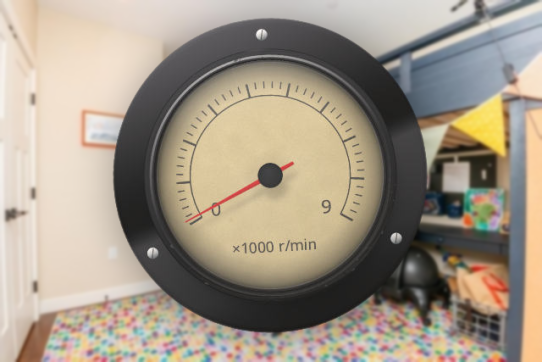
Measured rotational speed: 100 (rpm)
